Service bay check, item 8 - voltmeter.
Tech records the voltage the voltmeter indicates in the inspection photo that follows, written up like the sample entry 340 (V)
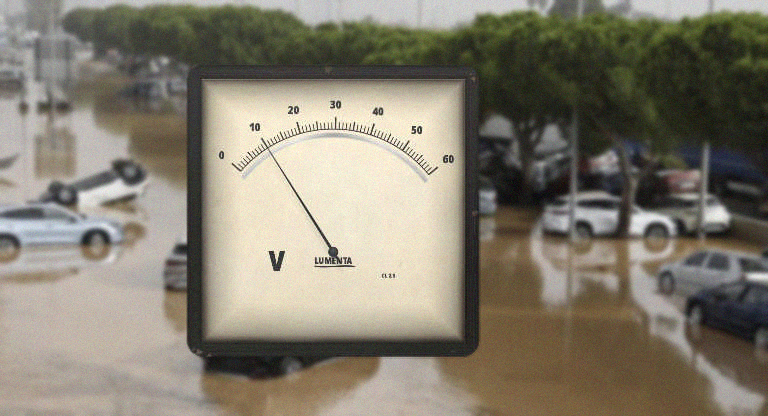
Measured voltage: 10 (V)
